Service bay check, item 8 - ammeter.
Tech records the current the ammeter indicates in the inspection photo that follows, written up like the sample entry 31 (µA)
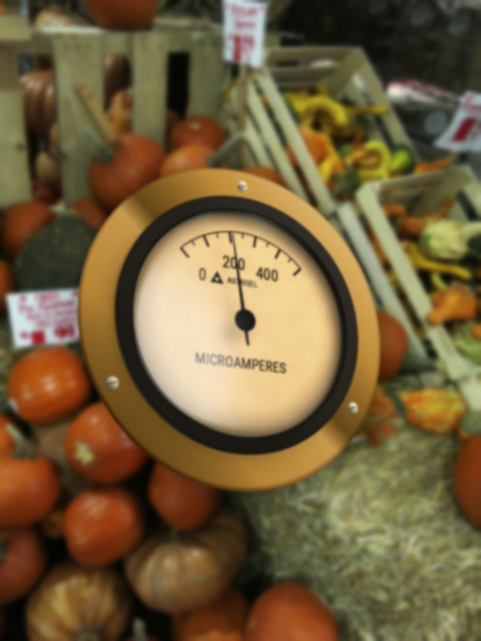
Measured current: 200 (µA)
